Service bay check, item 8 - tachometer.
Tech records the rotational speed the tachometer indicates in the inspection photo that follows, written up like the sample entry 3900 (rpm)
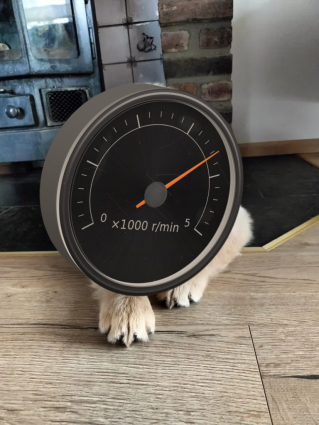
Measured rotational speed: 3600 (rpm)
